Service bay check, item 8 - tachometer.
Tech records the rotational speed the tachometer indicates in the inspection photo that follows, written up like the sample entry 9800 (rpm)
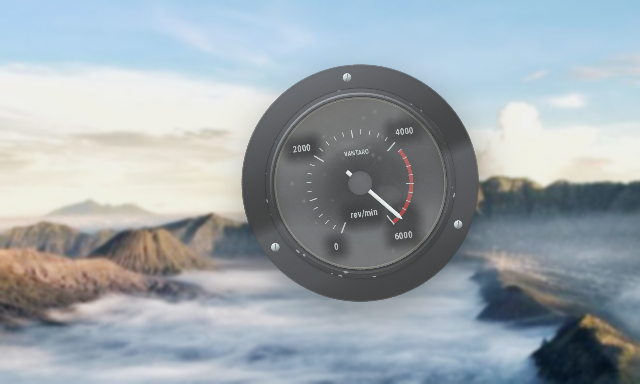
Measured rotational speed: 5800 (rpm)
